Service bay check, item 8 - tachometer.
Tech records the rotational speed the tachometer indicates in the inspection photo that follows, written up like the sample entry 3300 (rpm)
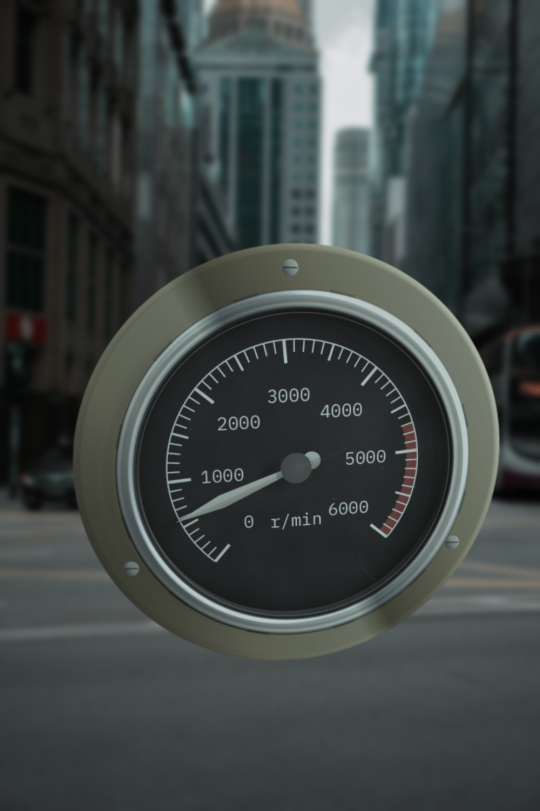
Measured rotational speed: 600 (rpm)
